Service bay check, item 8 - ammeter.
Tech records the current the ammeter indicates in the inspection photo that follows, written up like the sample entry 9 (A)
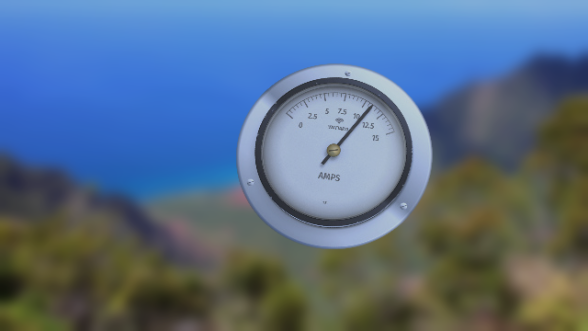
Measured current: 11 (A)
